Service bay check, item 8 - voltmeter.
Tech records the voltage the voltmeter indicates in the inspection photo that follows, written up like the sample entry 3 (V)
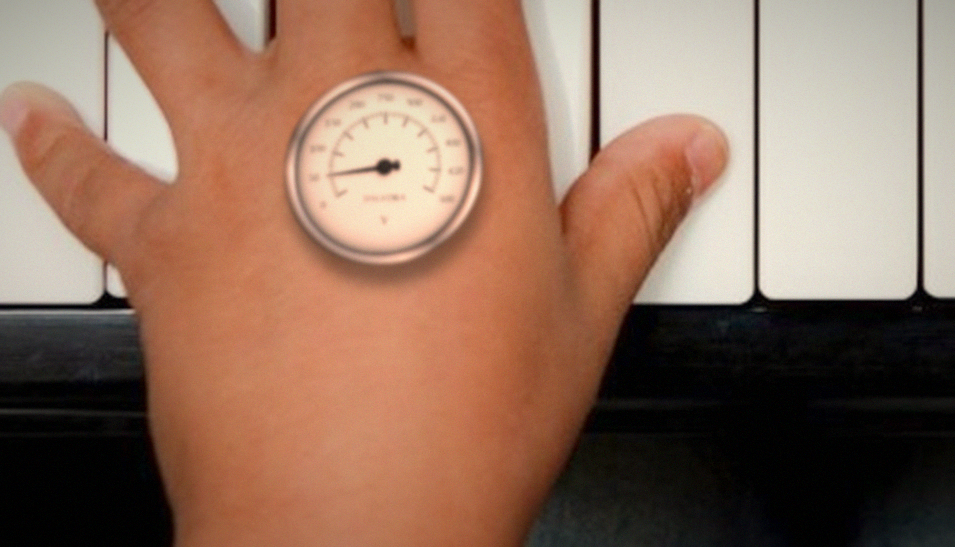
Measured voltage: 50 (V)
